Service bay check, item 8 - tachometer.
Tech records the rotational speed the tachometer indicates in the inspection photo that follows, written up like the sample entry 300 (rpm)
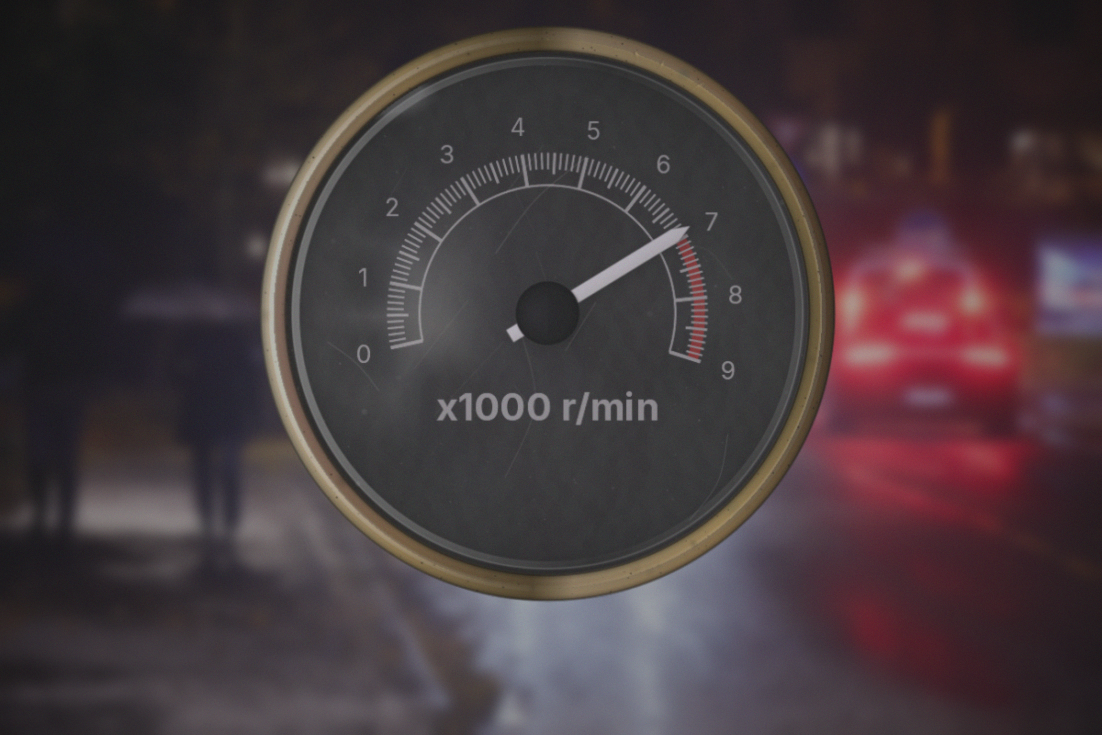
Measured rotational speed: 6900 (rpm)
